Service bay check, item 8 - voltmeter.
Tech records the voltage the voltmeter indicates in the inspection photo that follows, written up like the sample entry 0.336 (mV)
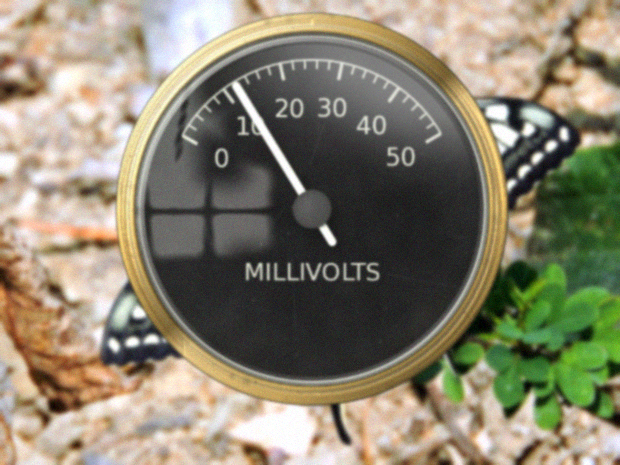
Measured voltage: 12 (mV)
